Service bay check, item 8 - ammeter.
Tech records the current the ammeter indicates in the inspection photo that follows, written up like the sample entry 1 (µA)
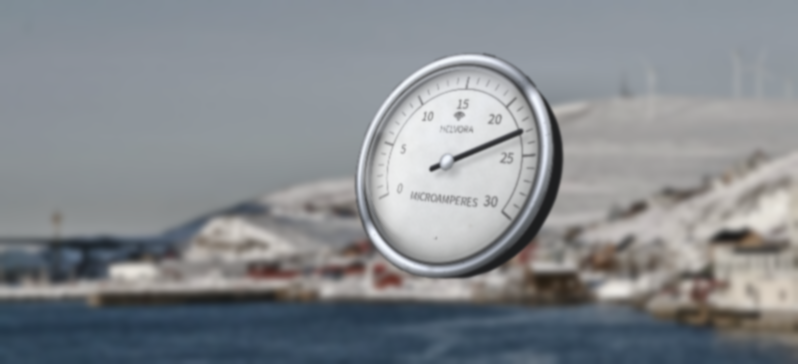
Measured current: 23 (µA)
